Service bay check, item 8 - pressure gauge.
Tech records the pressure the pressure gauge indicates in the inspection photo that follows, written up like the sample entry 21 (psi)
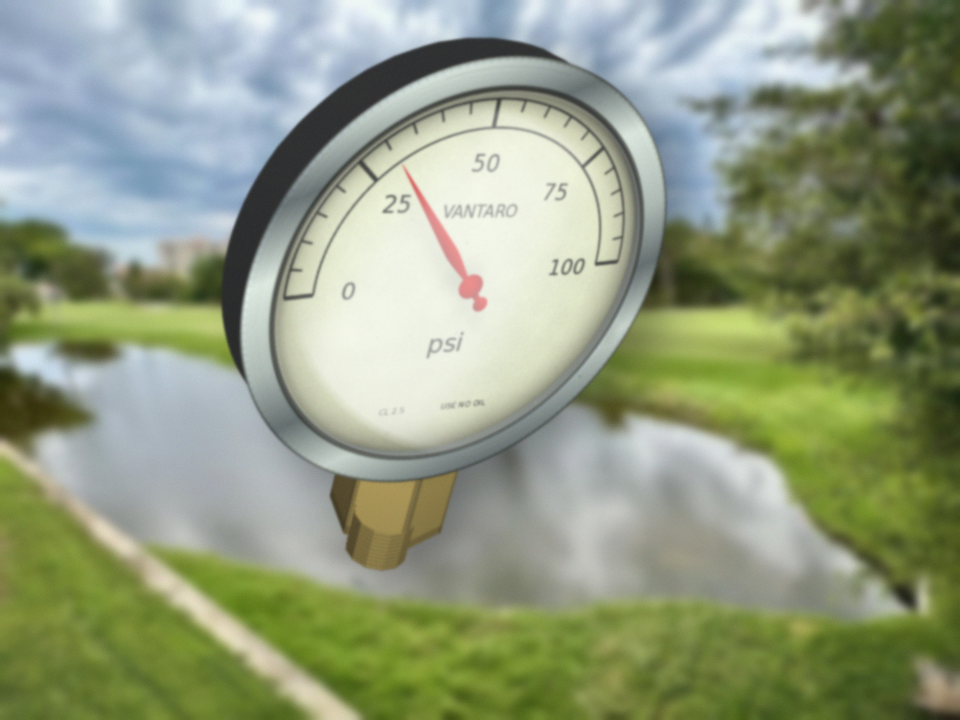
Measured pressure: 30 (psi)
